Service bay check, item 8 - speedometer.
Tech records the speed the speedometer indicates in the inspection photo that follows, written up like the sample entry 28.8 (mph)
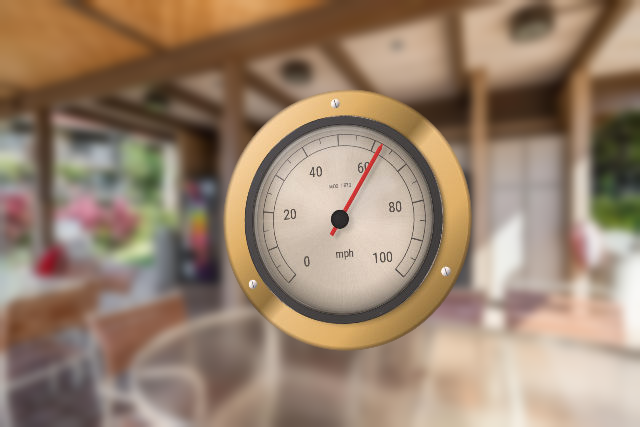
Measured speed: 62.5 (mph)
